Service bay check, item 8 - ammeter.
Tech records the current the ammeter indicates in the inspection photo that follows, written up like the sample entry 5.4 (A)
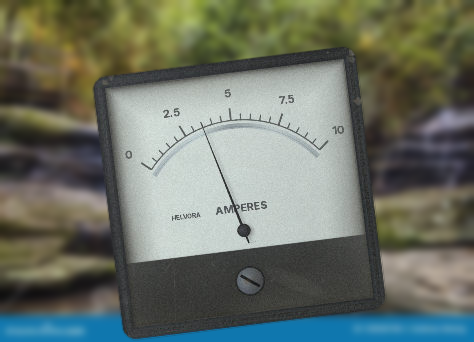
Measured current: 3.5 (A)
